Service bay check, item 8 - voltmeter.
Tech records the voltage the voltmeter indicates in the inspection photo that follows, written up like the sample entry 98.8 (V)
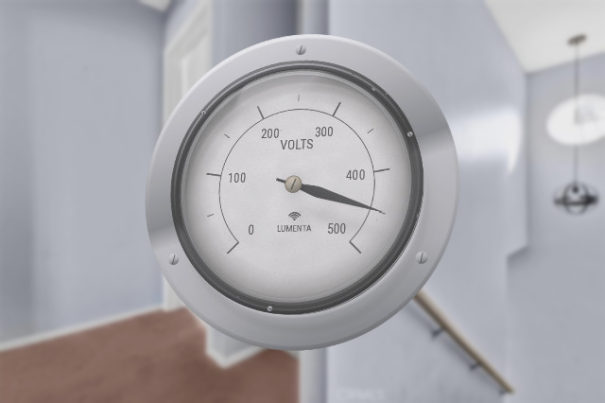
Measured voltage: 450 (V)
